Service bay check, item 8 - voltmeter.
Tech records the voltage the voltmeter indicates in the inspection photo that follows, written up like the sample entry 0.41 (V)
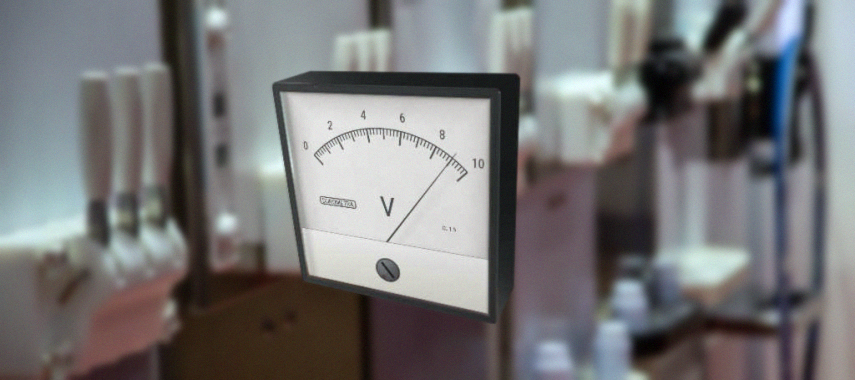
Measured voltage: 9 (V)
